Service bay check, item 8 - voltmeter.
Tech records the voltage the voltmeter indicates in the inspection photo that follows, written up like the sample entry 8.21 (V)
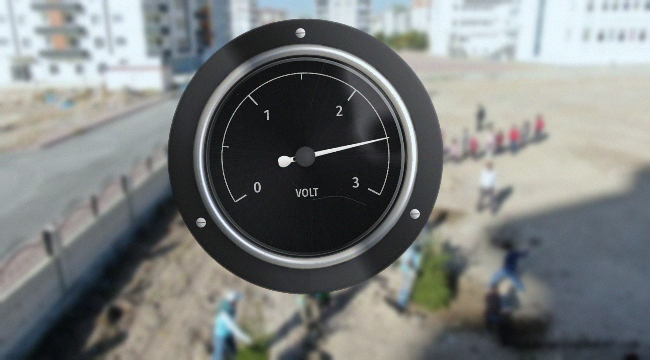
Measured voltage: 2.5 (V)
